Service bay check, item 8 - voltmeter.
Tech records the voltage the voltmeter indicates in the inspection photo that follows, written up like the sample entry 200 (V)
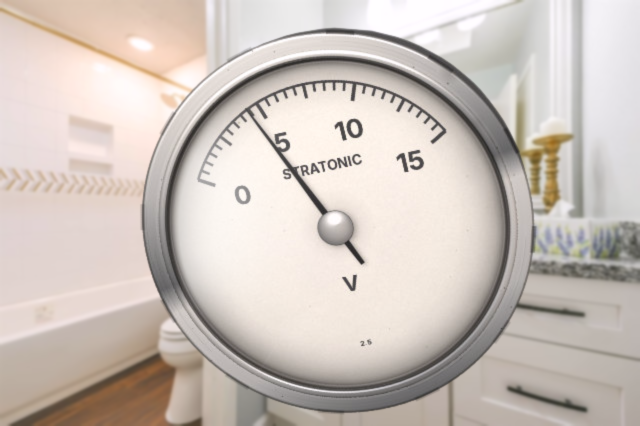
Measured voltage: 4.5 (V)
